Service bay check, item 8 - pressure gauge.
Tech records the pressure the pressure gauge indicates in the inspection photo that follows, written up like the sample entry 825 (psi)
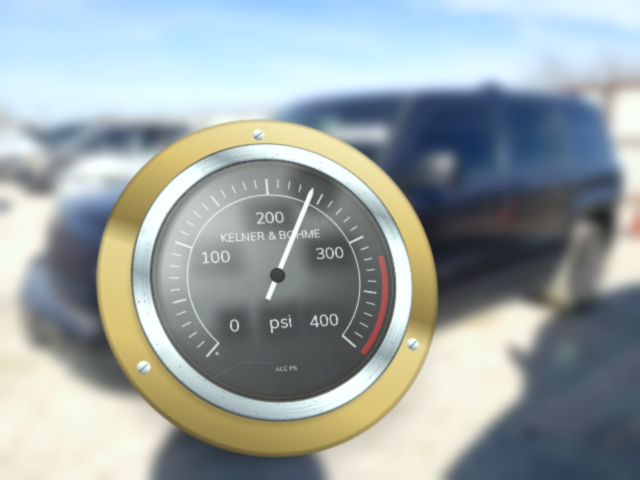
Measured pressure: 240 (psi)
